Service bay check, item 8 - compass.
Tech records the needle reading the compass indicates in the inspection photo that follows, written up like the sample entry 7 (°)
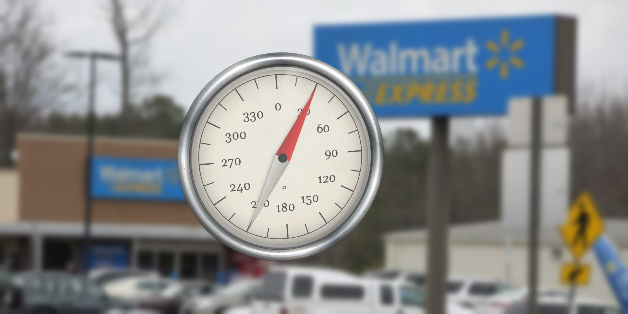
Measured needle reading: 30 (°)
